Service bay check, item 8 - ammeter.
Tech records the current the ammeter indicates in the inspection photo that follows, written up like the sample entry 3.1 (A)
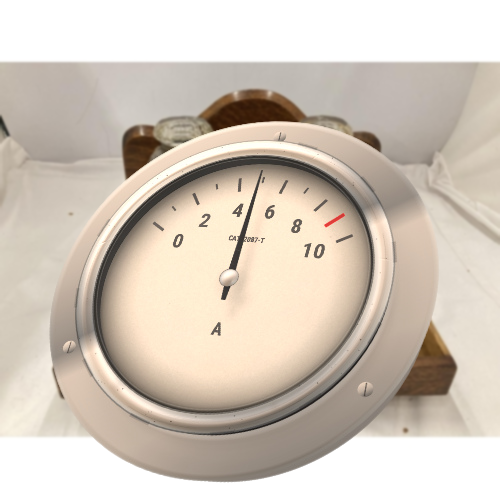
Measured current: 5 (A)
